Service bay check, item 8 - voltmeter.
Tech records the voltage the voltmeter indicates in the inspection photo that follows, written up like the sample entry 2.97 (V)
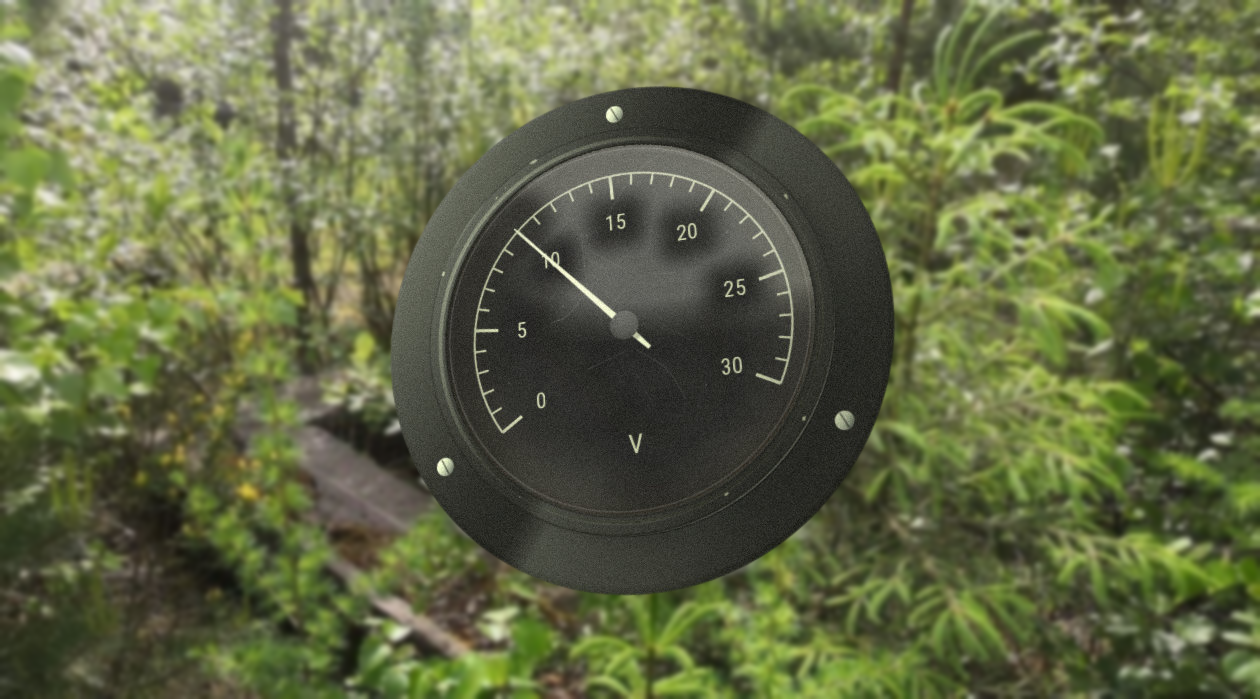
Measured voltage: 10 (V)
